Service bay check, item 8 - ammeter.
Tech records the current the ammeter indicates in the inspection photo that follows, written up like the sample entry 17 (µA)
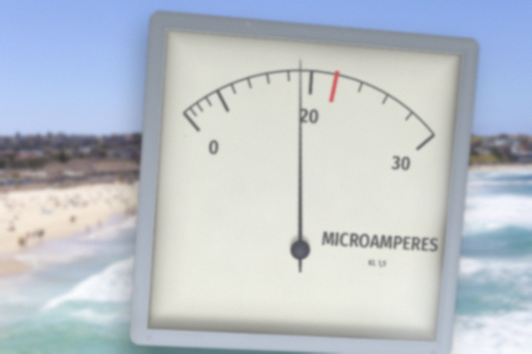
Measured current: 19 (µA)
